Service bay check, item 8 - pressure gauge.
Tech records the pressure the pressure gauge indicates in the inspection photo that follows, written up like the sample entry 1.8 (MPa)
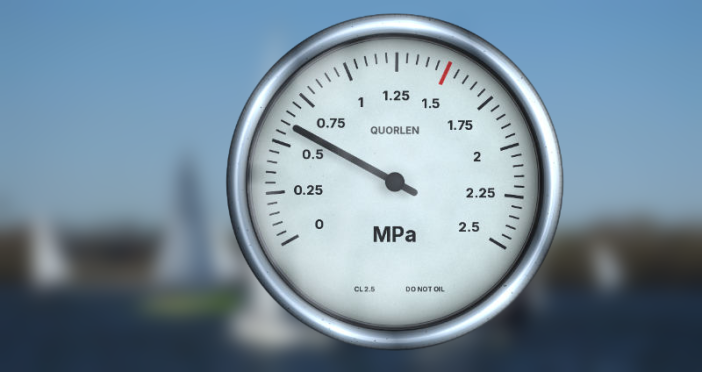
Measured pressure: 0.6 (MPa)
